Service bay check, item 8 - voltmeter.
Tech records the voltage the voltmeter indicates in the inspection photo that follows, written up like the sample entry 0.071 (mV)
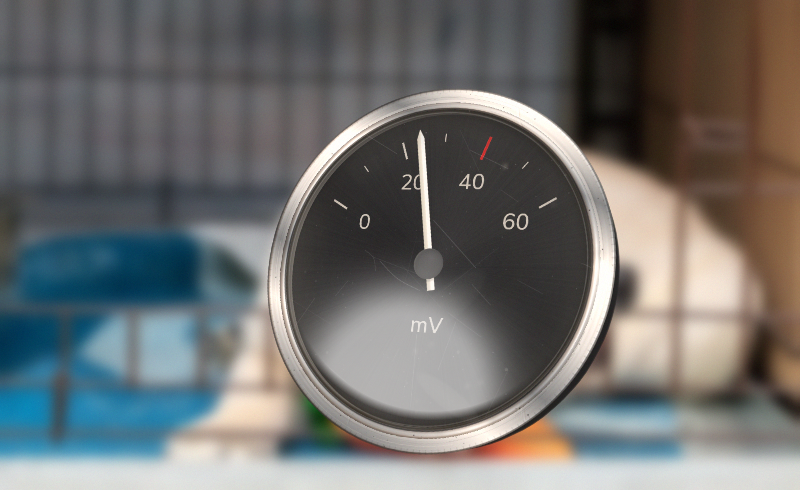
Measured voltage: 25 (mV)
